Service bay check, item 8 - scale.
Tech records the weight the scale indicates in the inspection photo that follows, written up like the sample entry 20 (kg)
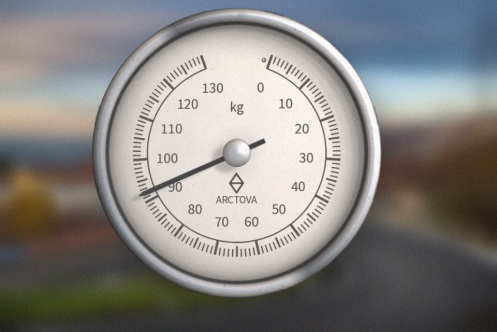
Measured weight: 92 (kg)
